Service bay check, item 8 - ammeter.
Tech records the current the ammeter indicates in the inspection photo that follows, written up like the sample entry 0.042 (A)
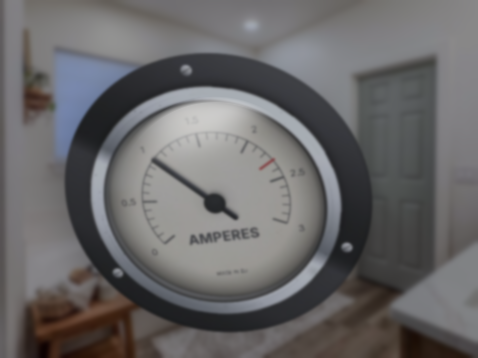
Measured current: 1 (A)
